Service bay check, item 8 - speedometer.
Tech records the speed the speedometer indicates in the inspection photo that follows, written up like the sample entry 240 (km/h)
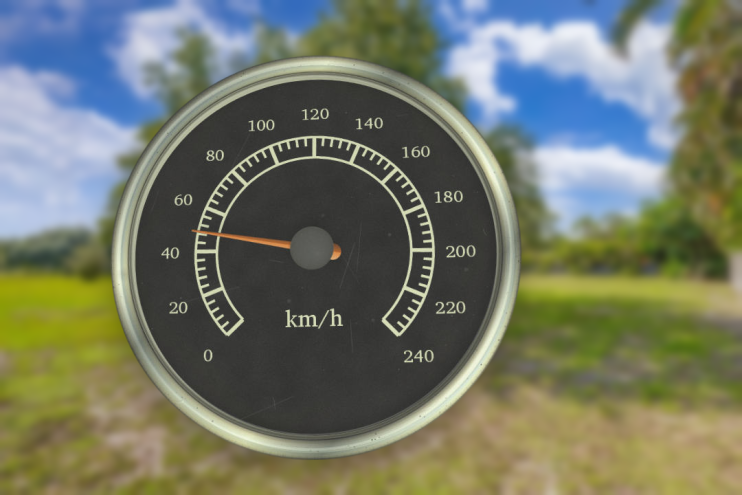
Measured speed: 48 (km/h)
